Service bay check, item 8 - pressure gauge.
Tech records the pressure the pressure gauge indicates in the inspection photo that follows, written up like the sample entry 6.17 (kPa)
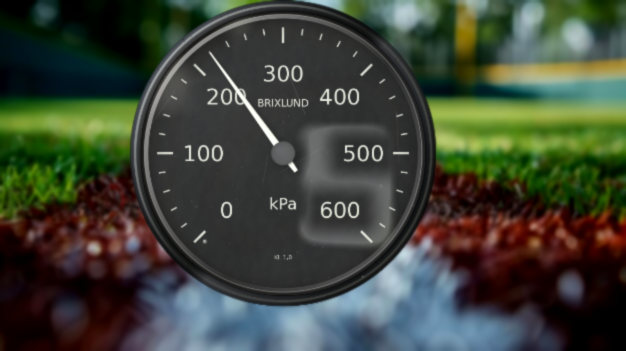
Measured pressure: 220 (kPa)
